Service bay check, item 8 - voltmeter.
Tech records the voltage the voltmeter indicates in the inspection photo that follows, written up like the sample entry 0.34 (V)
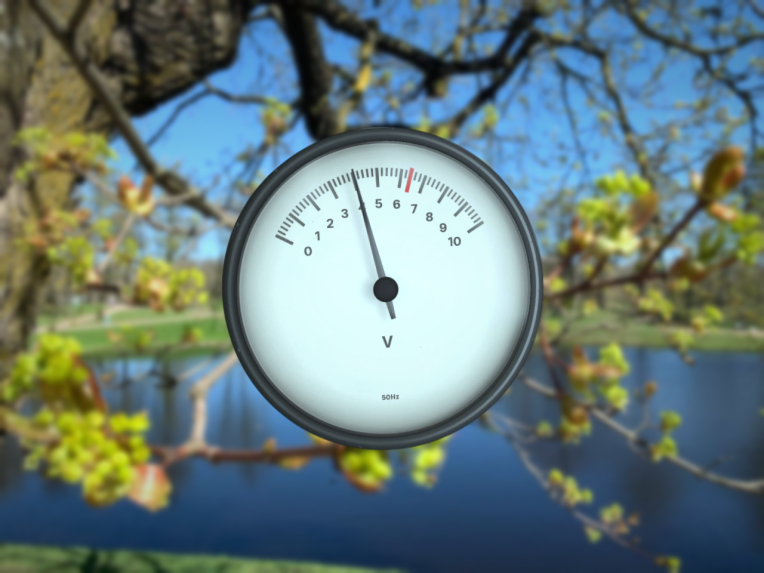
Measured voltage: 4 (V)
